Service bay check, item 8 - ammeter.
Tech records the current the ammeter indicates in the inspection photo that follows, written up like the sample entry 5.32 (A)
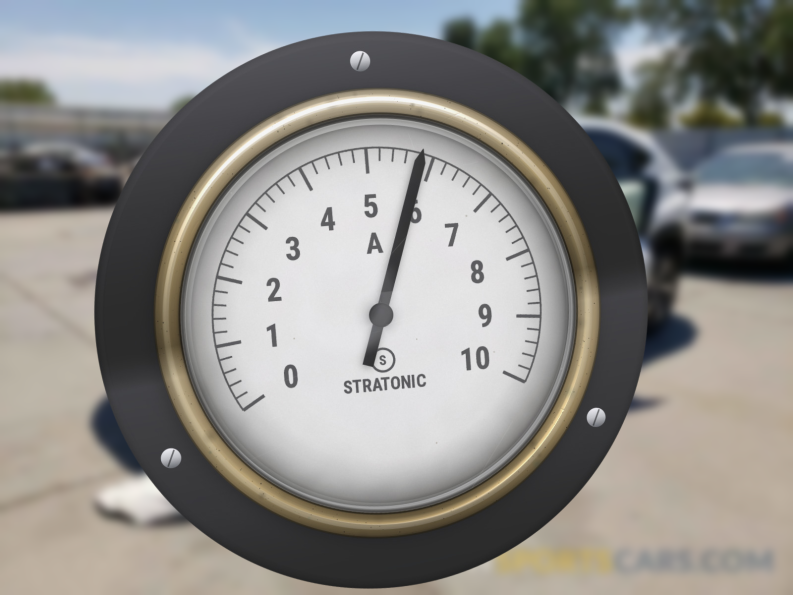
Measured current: 5.8 (A)
